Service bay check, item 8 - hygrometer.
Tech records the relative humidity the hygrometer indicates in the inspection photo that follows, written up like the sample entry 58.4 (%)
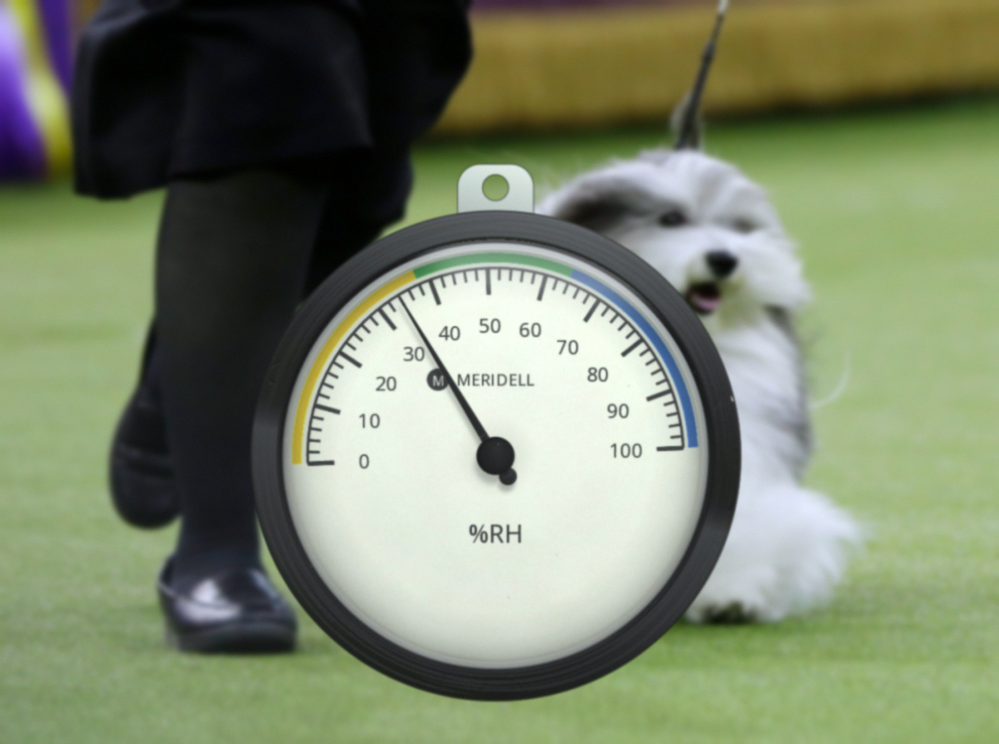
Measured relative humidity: 34 (%)
